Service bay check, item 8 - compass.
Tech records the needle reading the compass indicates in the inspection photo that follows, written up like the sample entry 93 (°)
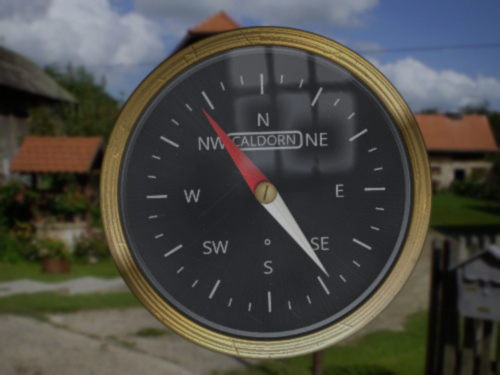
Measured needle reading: 325 (°)
